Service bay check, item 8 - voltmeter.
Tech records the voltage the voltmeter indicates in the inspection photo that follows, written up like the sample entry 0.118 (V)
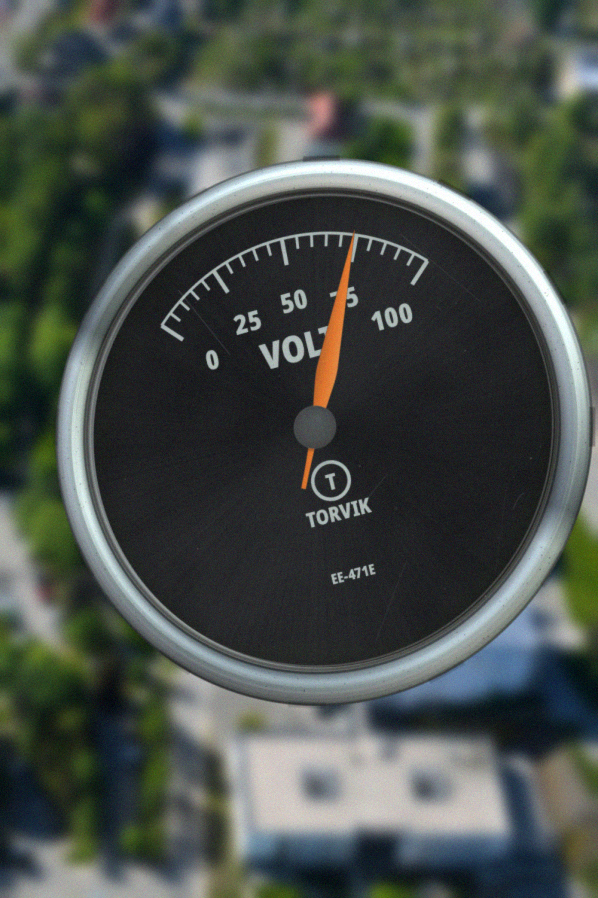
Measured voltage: 75 (V)
